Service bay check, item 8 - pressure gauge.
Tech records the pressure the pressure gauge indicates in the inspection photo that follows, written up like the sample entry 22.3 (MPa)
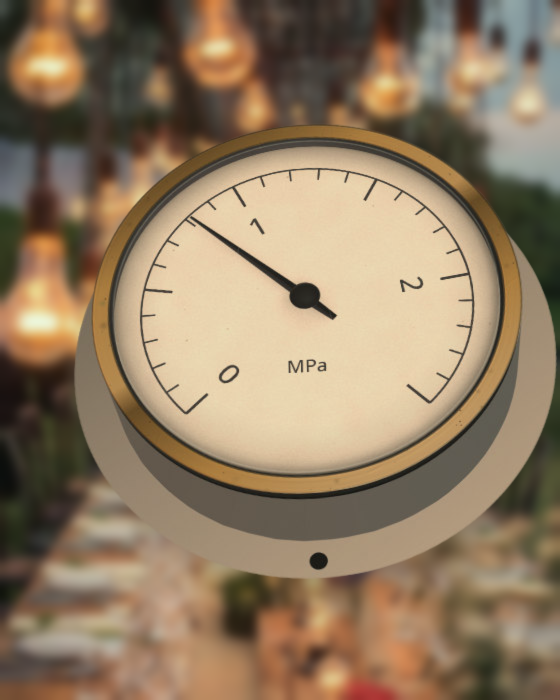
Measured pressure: 0.8 (MPa)
